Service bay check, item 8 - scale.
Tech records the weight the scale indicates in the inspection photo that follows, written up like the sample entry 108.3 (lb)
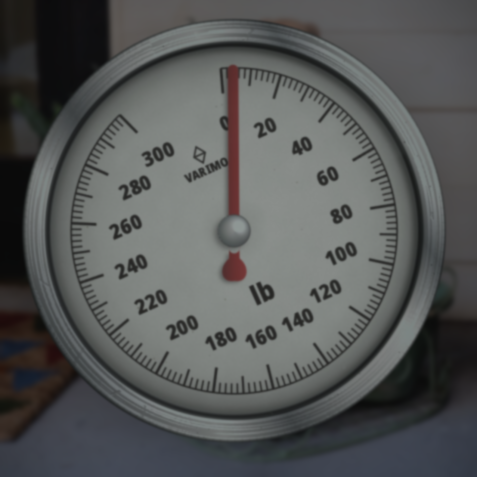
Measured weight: 4 (lb)
